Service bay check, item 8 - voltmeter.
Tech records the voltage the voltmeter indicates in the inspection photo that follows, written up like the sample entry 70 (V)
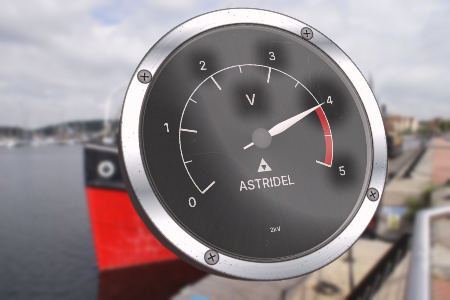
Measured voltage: 4 (V)
